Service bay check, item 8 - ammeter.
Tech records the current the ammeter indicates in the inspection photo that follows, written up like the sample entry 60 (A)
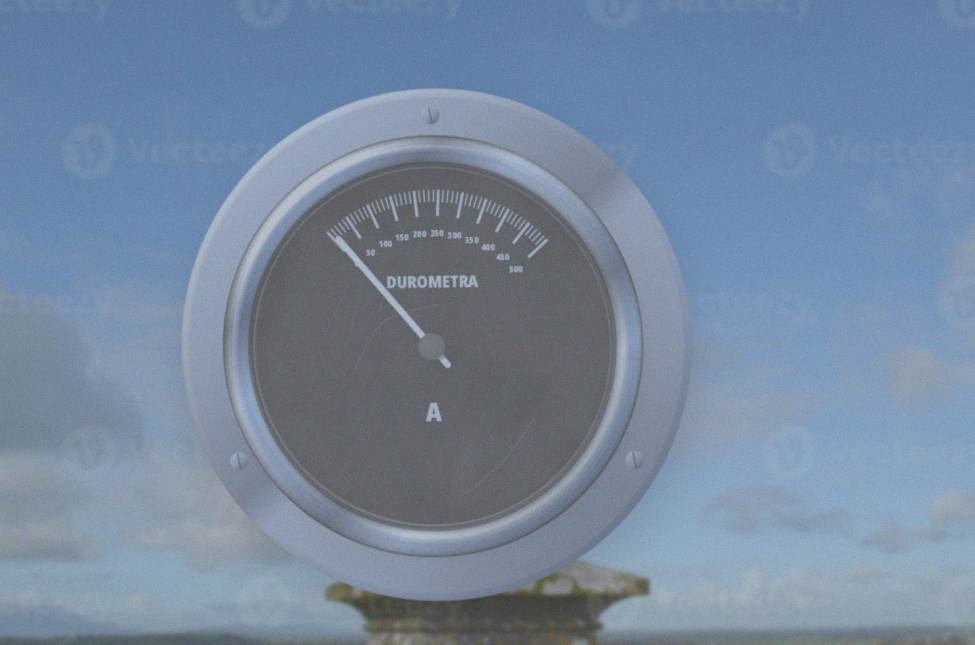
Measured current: 10 (A)
